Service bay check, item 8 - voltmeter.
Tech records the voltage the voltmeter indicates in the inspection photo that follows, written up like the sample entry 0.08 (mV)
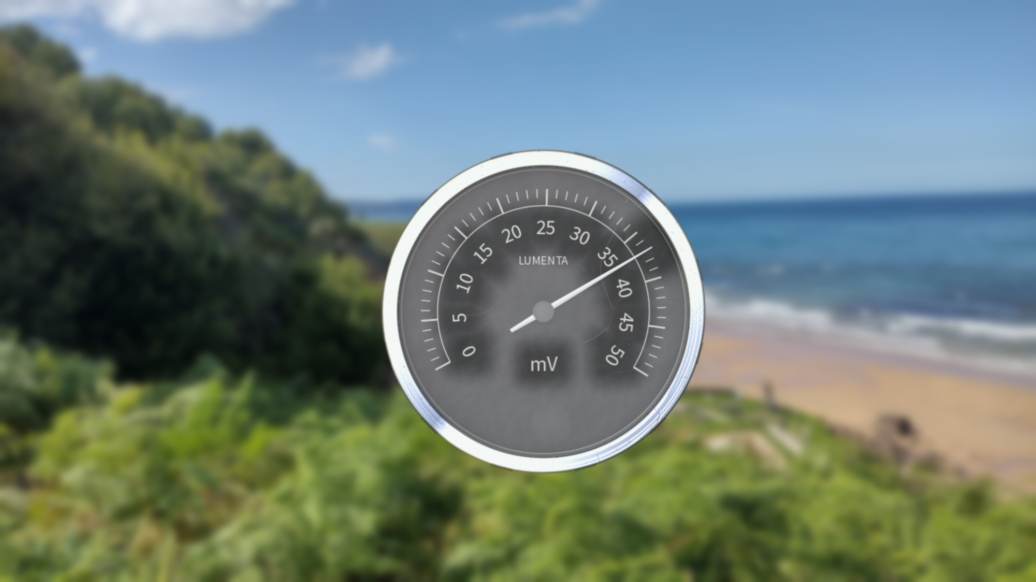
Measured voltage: 37 (mV)
